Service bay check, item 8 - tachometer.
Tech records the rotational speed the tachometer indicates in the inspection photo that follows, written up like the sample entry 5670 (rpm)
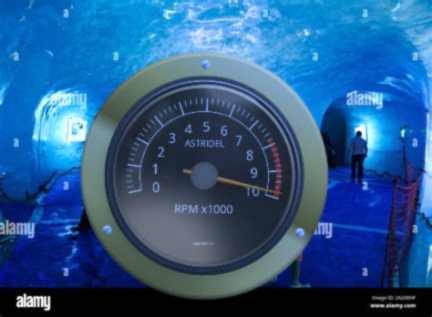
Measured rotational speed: 9800 (rpm)
